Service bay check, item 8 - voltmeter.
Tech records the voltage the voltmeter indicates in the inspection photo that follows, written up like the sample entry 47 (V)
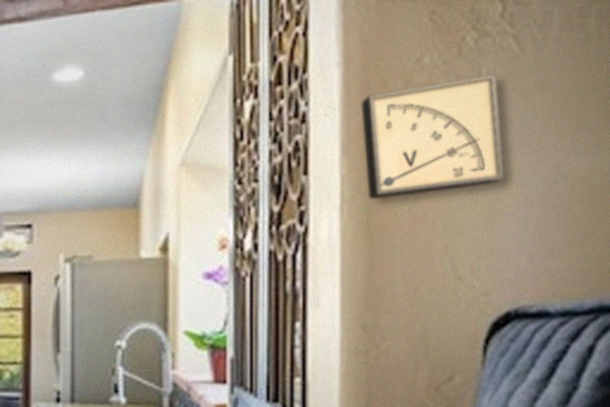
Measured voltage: 15 (V)
